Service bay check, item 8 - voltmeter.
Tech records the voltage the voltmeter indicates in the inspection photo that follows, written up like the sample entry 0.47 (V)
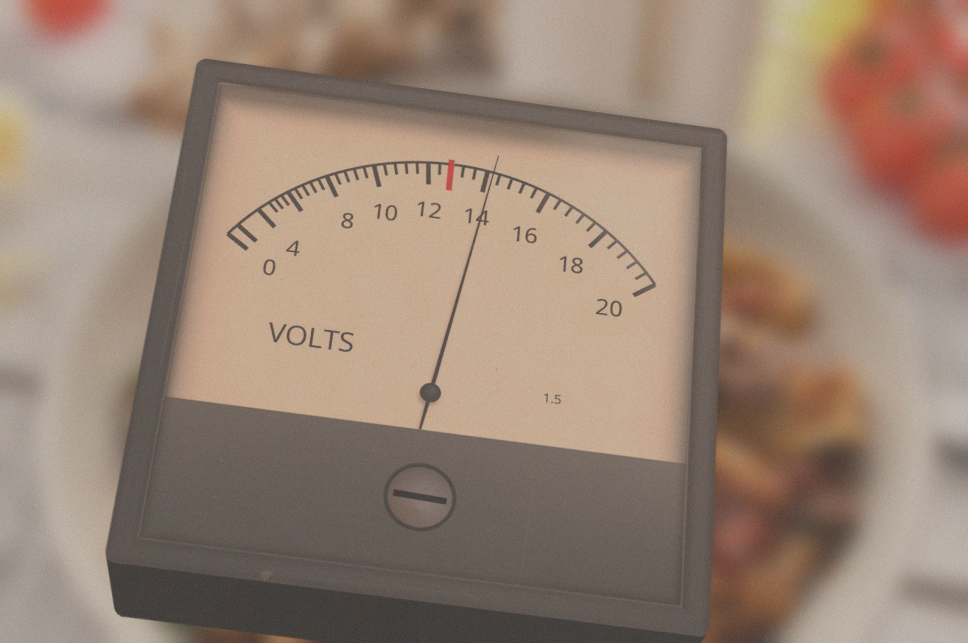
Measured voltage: 14.2 (V)
